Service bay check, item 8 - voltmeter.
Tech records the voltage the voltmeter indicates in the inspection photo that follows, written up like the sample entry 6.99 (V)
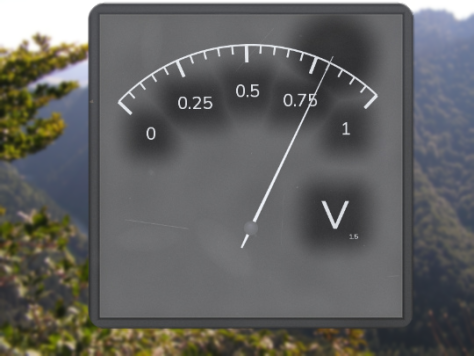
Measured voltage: 0.8 (V)
